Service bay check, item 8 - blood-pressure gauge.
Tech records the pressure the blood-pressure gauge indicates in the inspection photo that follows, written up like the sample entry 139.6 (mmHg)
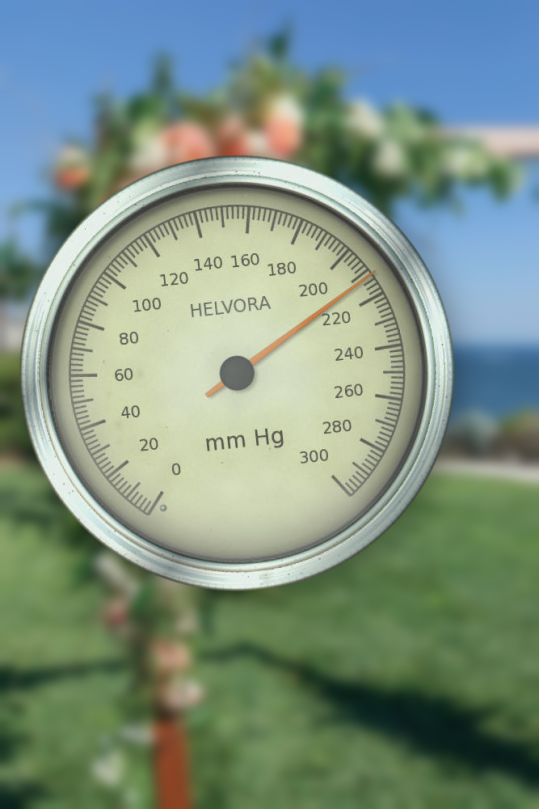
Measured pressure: 212 (mmHg)
